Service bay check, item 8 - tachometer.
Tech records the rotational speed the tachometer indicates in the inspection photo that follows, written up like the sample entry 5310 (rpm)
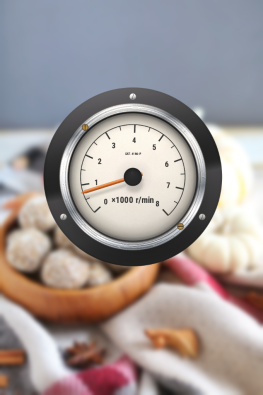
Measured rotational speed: 750 (rpm)
